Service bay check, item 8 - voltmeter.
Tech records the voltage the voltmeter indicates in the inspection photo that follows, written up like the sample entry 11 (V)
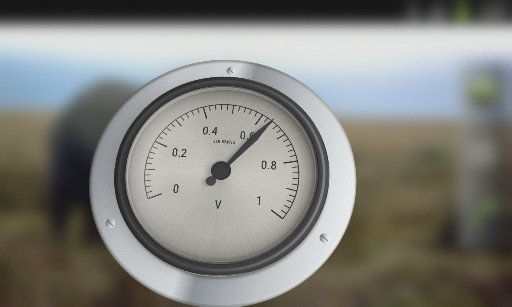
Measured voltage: 0.64 (V)
